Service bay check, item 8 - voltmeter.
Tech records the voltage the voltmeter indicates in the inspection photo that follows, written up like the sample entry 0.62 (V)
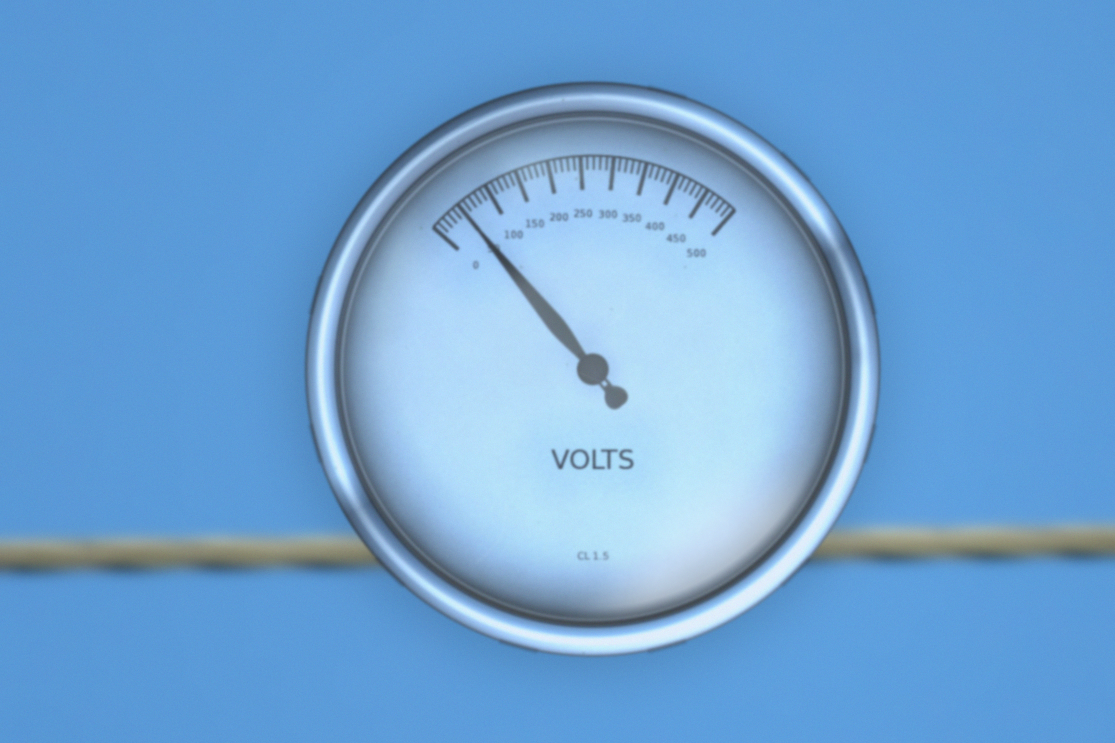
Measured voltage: 50 (V)
